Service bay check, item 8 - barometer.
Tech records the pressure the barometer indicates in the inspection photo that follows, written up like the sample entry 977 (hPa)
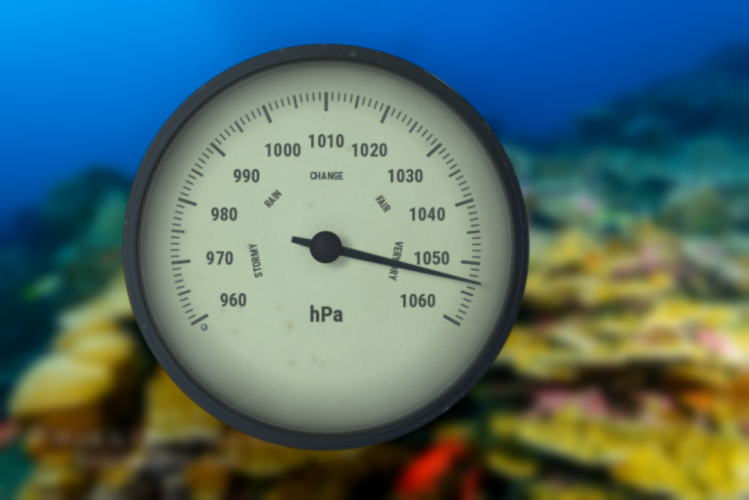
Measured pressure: 1053 (hPa)
